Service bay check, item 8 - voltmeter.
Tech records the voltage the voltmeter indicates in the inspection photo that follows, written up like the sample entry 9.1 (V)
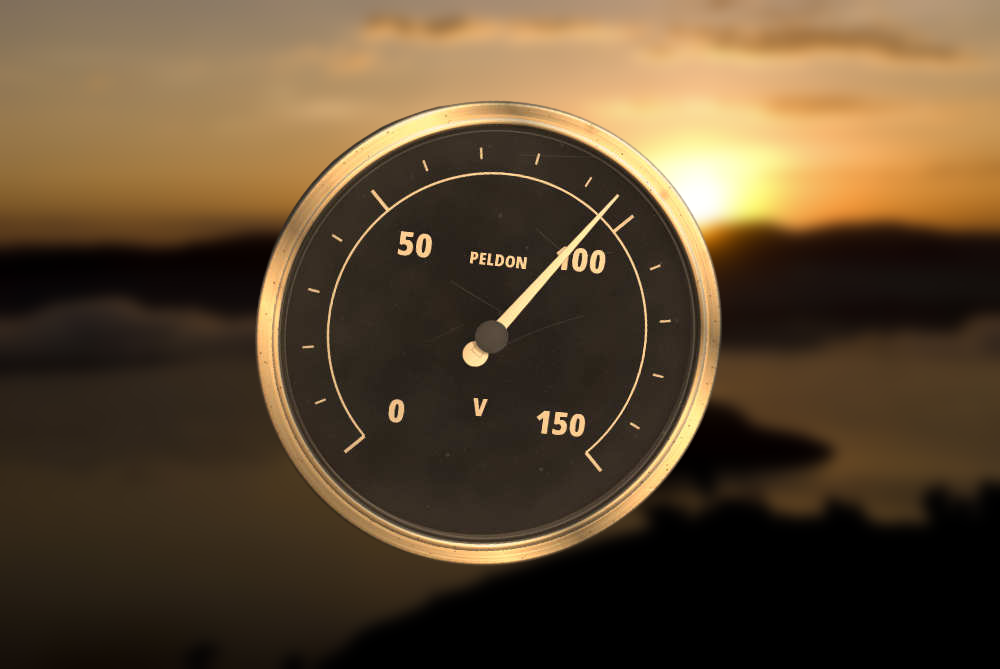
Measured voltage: 95 (V)
